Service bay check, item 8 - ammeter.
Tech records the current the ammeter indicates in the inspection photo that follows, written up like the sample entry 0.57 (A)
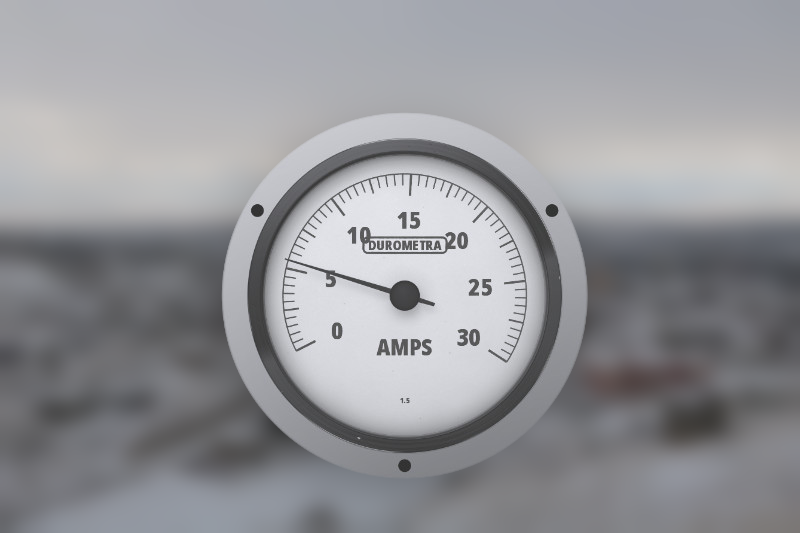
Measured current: 5.5 (A)
